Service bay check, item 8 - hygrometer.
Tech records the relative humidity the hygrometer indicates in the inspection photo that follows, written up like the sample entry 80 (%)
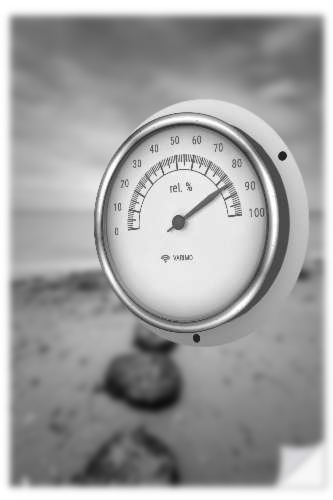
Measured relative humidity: 85 (%)
